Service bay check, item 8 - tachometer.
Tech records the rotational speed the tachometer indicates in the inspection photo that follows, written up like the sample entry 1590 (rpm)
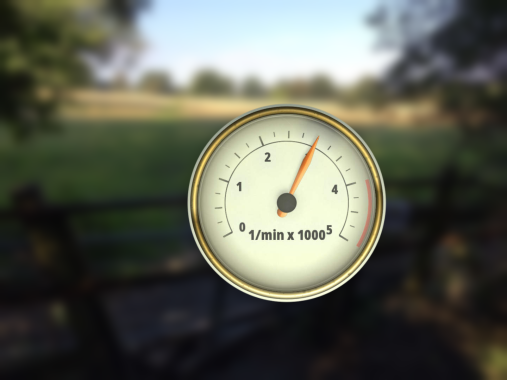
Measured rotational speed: 3000 (rpm)
